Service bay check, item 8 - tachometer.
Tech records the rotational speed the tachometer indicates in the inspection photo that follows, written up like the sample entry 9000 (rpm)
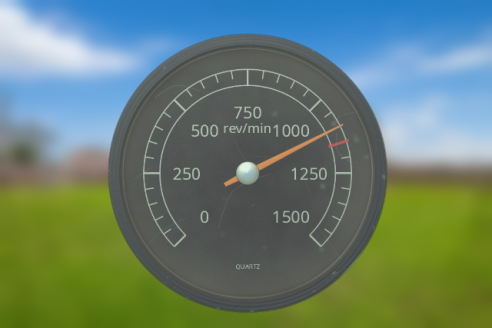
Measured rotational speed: 1100 (rpm)
